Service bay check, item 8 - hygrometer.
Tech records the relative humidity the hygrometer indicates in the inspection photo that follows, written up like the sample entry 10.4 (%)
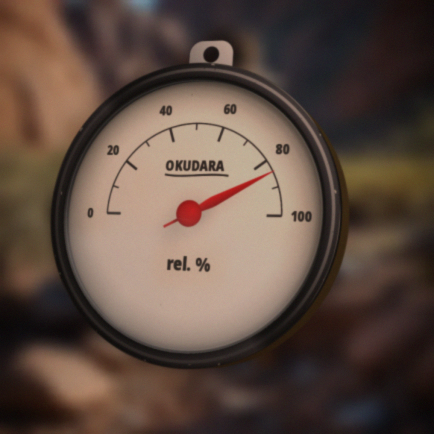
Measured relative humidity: 85 (%)
